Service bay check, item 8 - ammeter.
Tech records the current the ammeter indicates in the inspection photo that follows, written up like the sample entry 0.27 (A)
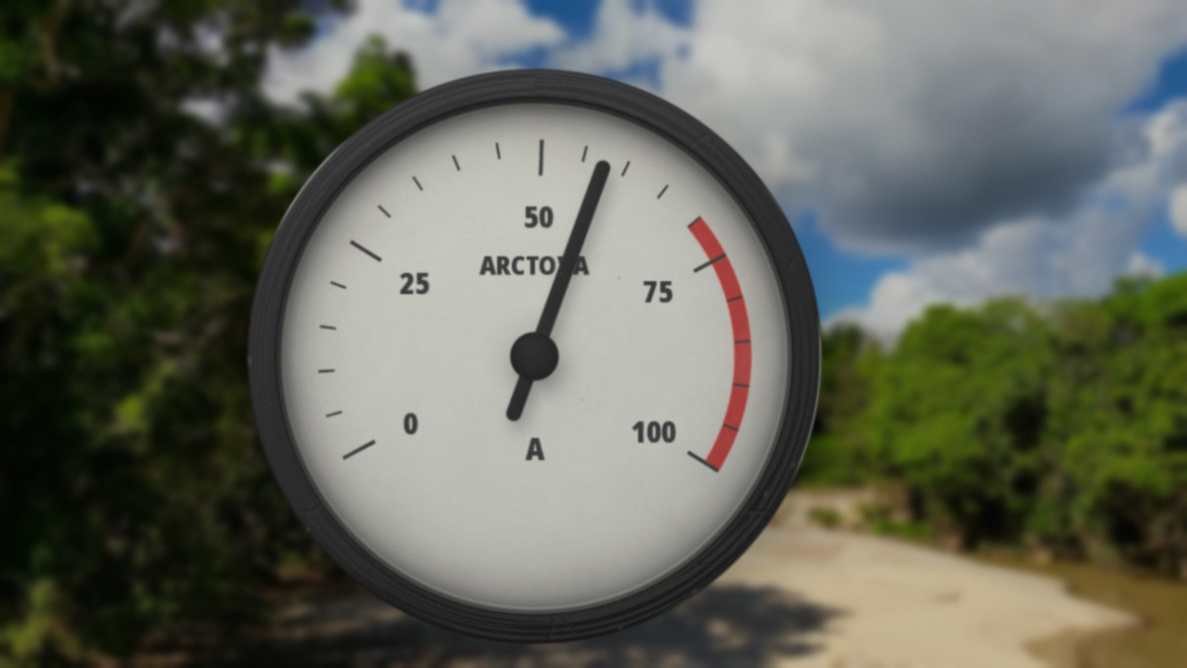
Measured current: 57.5 (A)
